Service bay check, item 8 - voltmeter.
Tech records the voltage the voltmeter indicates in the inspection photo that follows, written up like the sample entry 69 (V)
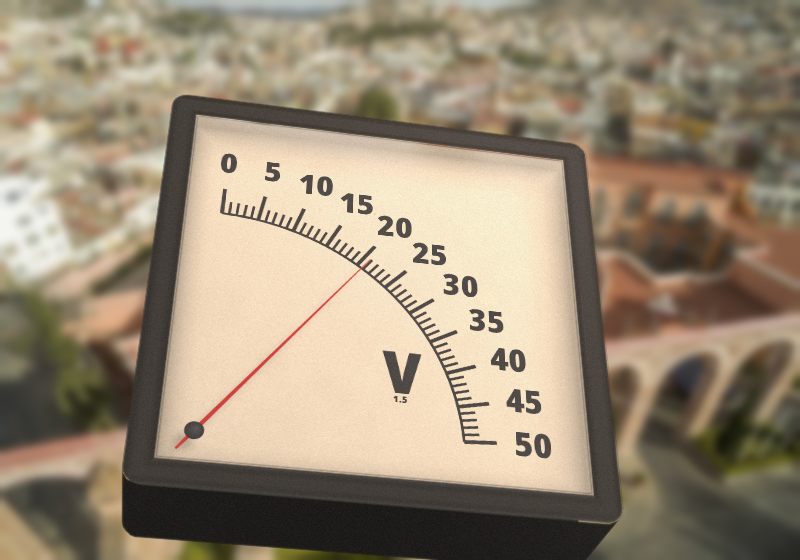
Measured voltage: 21 (V)
